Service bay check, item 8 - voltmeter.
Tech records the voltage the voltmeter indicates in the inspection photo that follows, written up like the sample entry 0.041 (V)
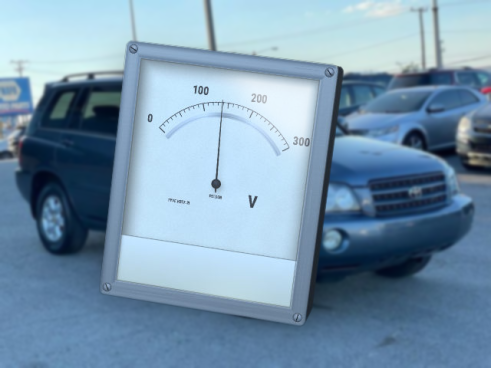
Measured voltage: 140 (V)
